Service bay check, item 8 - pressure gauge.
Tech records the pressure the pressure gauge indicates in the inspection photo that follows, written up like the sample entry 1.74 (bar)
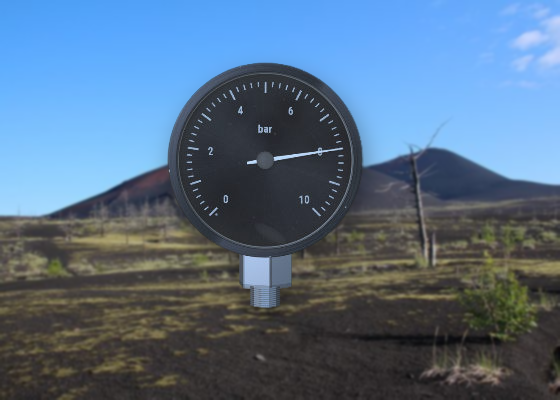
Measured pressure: 8 (bar)
